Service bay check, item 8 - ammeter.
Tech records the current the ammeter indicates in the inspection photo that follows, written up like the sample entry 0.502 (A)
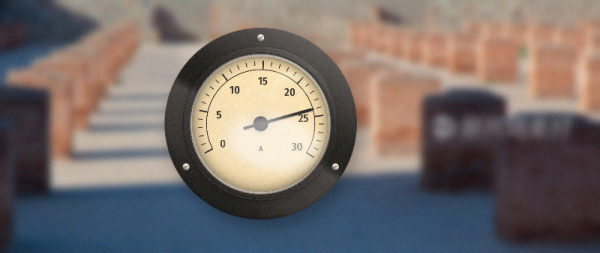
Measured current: 24 (A)
